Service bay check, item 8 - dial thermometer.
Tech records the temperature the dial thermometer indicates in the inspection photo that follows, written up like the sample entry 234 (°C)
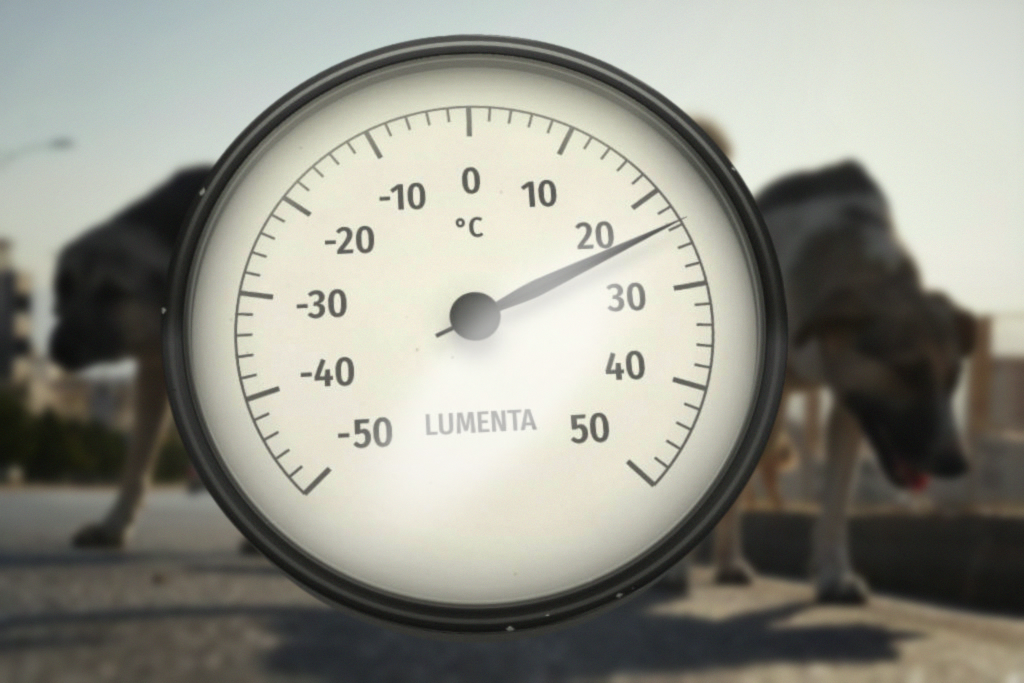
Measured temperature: 24 (°C)
